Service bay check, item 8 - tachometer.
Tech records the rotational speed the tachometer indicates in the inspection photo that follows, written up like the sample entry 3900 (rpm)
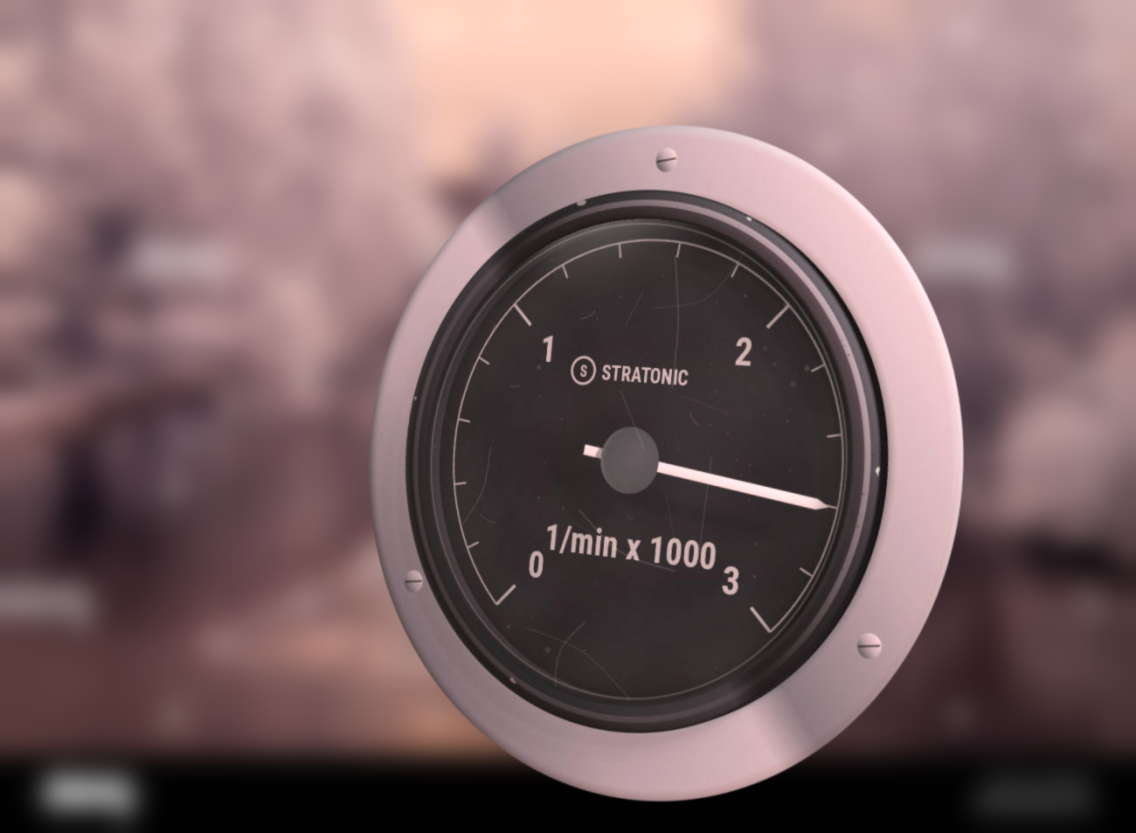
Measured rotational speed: 2600 (rpm)
